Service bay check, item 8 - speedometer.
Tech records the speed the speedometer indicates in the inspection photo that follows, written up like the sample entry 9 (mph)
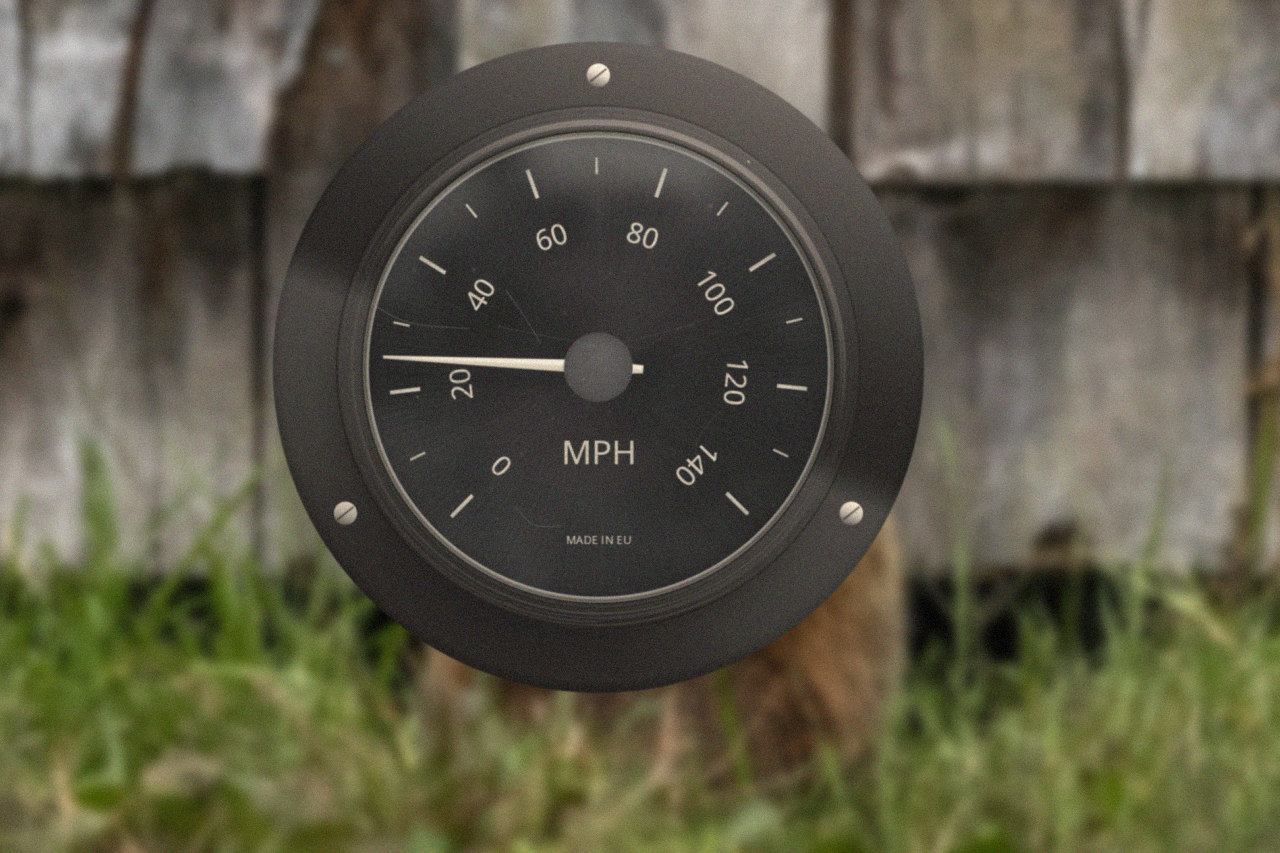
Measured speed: 25 (mph)
